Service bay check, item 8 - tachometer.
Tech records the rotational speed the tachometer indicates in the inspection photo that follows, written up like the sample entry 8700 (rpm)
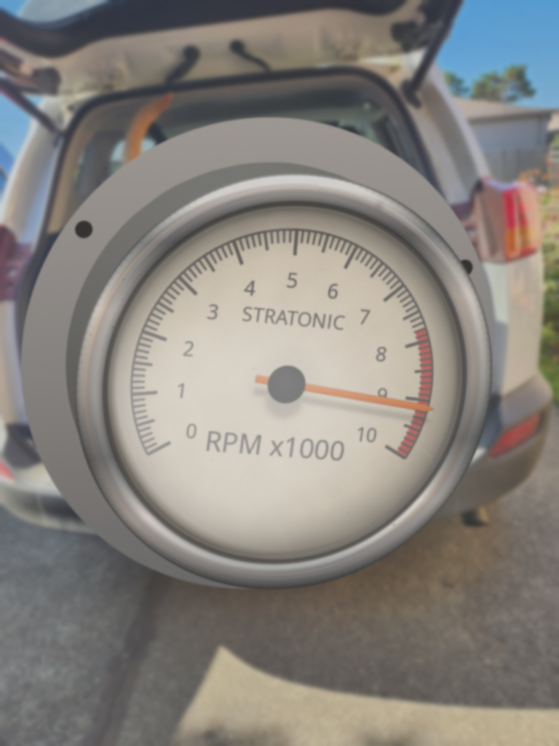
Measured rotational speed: 9100 (rpm)
